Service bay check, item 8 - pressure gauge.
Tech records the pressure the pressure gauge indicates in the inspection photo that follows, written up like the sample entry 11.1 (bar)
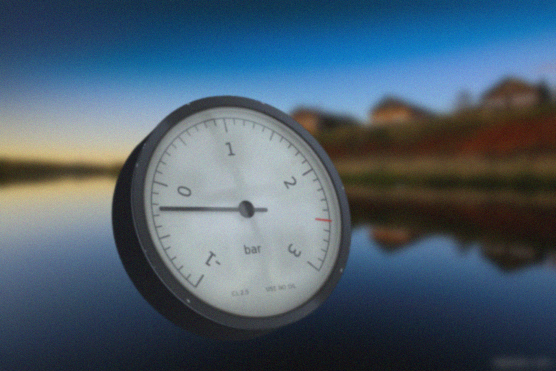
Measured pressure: -0.25 (bar)
